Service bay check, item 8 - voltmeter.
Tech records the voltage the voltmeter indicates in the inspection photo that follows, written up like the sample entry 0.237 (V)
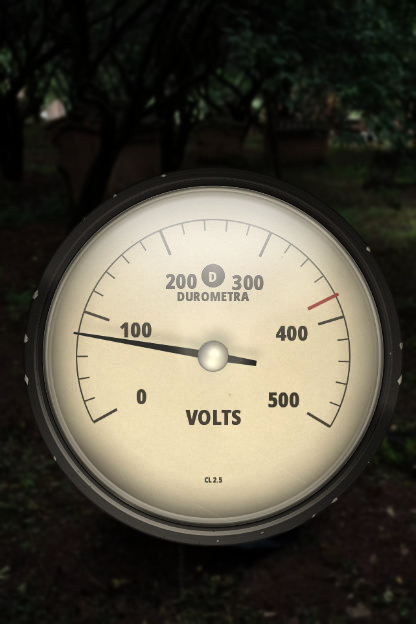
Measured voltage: 80 (V)
